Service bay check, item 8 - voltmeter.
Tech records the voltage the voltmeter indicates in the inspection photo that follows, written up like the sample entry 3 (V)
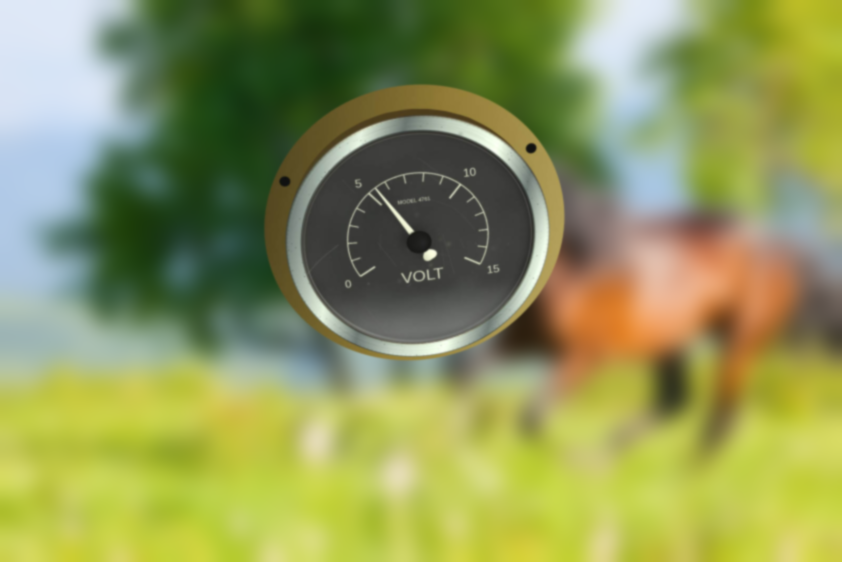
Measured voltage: 5.5 (V)
